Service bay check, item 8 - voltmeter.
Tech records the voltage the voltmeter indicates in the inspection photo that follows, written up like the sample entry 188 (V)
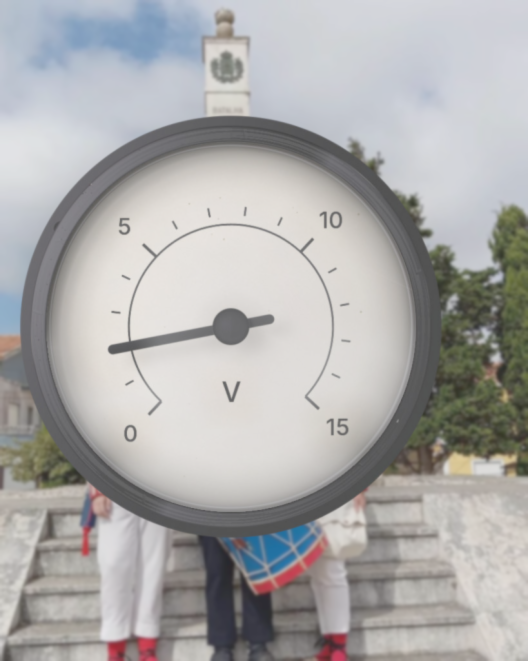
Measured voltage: 2 (V)
